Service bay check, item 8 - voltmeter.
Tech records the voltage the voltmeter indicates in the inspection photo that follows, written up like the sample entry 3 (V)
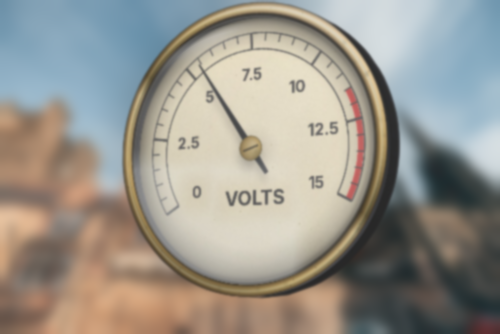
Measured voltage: 5.5 (V)
